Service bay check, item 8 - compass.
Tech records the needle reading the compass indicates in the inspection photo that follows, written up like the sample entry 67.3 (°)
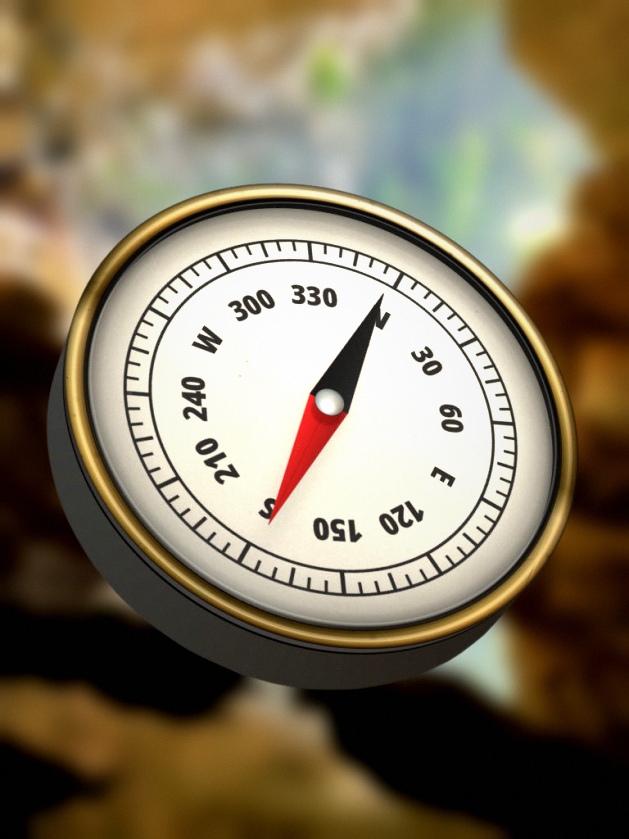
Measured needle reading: 177.5 (°)
